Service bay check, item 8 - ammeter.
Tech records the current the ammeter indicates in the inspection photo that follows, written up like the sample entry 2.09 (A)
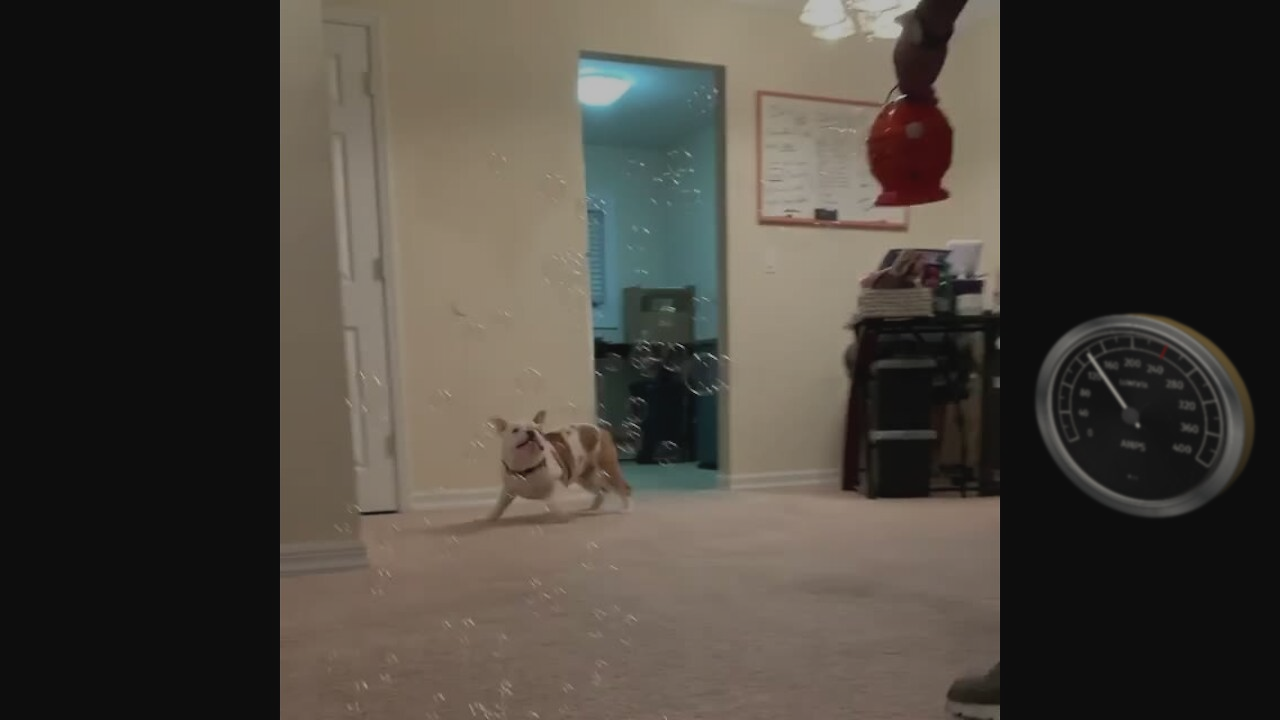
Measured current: 140 (A)
